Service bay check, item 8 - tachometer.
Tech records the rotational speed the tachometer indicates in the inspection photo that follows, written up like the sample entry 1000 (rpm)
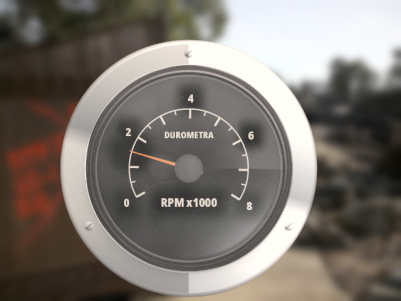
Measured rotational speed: 1500 (rpm)
